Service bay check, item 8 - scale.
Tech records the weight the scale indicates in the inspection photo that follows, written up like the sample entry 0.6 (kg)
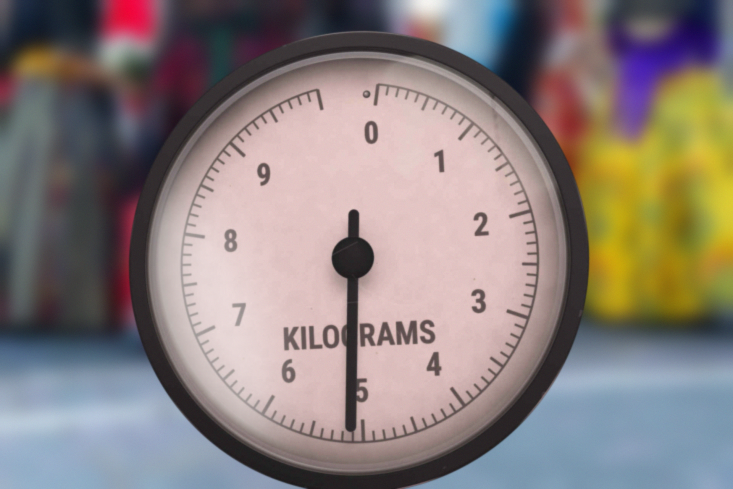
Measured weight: 5.1 (kg)
